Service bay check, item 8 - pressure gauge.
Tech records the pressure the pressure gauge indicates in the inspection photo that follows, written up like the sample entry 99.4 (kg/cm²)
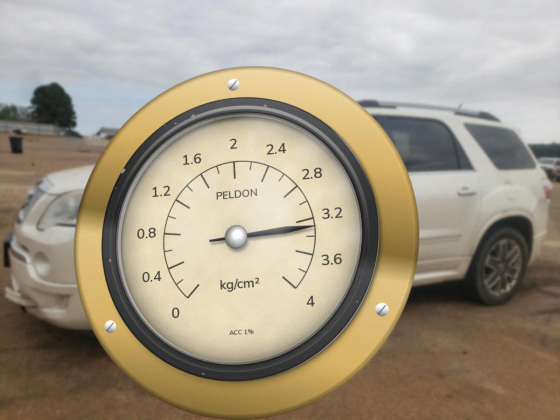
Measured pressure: 3.3 (kg/cm²)
